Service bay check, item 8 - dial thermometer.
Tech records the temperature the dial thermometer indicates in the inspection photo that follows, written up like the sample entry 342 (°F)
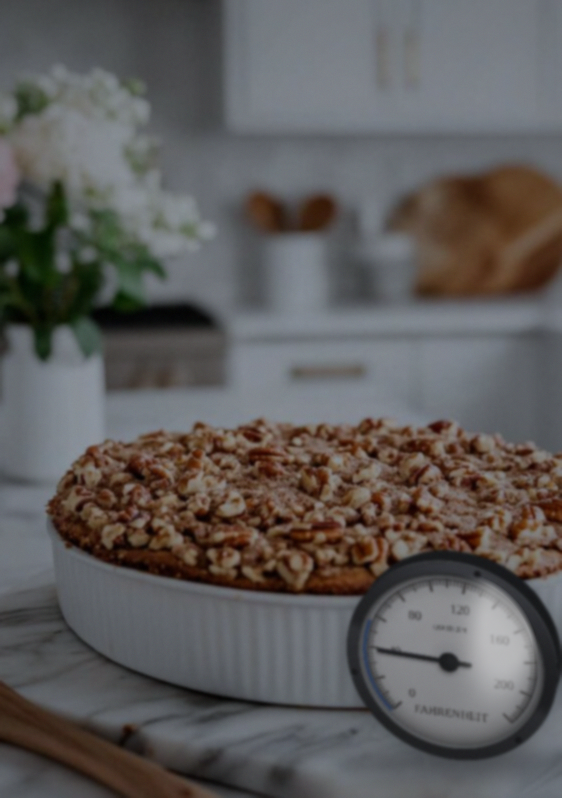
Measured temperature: 40 (°F)
